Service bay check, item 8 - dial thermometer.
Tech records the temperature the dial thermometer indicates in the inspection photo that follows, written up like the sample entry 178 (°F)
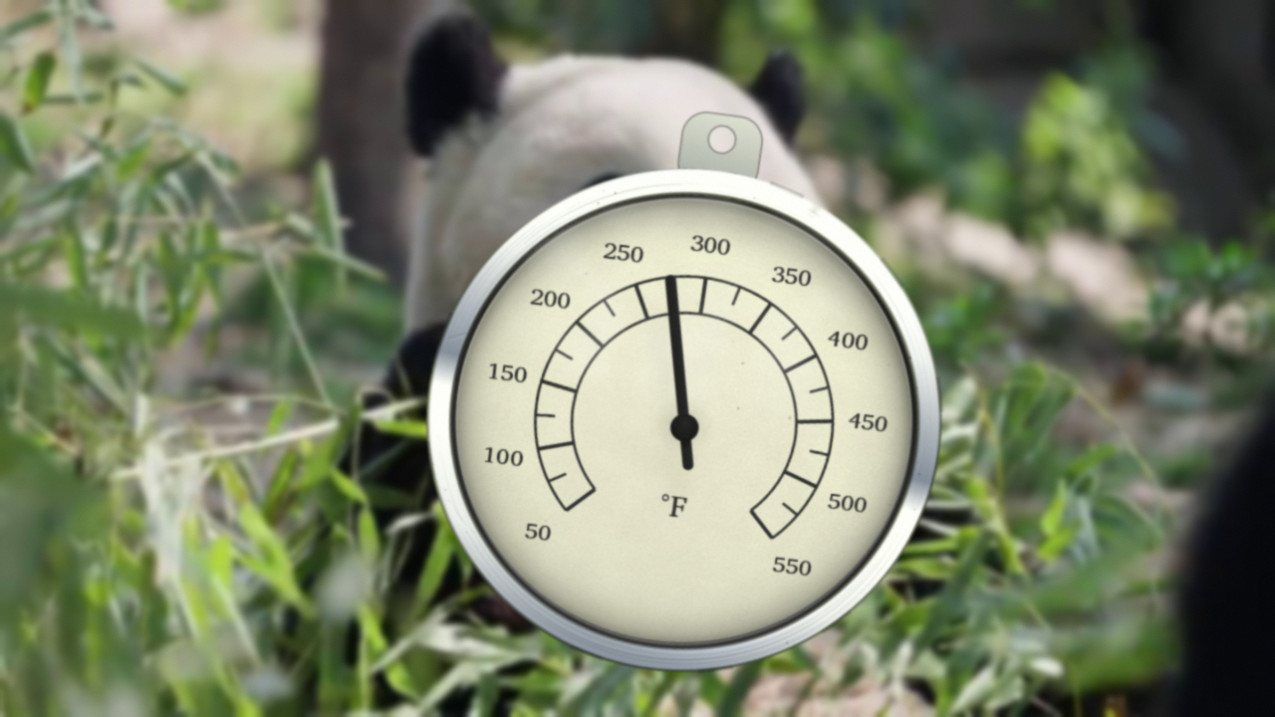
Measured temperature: 275 (°F)
